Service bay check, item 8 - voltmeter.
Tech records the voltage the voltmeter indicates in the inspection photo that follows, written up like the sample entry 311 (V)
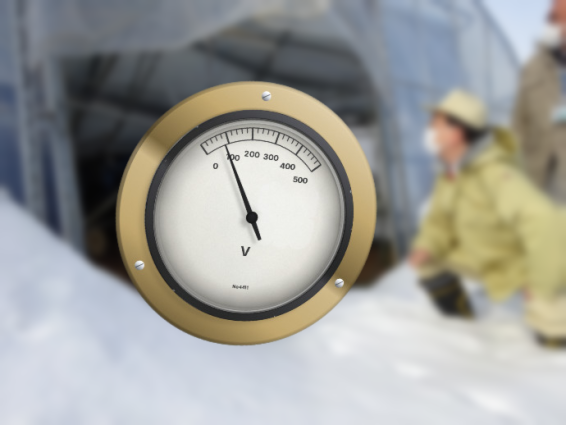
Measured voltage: 80 (V)
